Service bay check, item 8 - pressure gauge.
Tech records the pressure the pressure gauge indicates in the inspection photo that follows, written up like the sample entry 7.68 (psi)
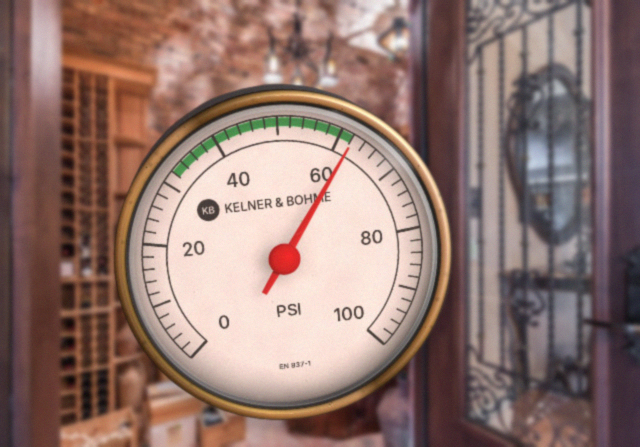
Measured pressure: 62 (psi)
